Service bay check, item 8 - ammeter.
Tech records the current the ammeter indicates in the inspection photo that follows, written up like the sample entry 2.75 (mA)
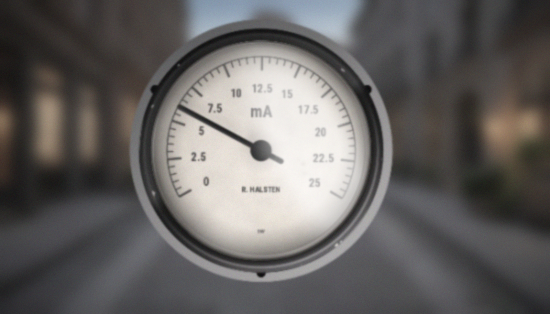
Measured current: 6 (mA)
